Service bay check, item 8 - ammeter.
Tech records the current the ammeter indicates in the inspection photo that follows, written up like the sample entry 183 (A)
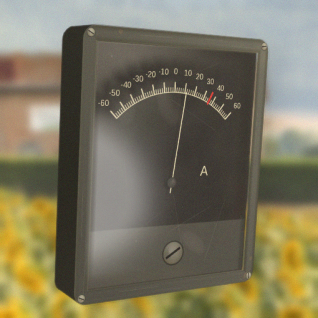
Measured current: 10 (A)
